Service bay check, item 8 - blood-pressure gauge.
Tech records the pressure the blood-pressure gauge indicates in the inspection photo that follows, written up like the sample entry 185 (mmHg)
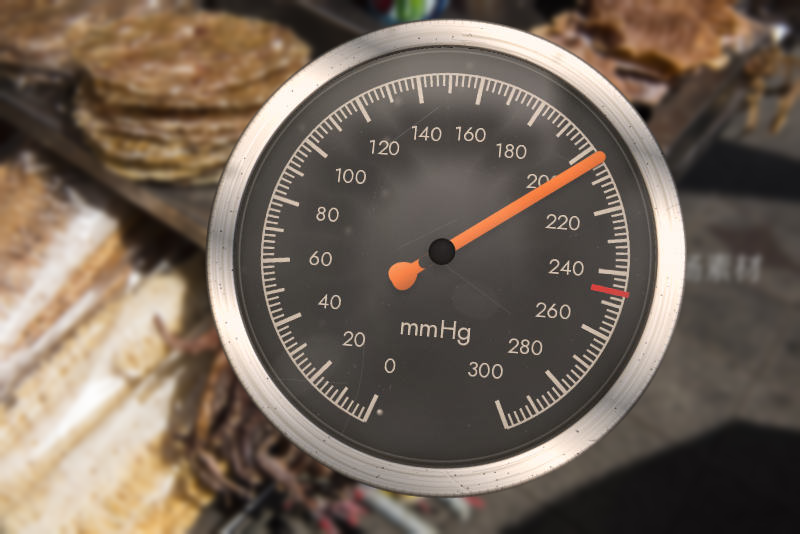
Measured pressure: 204 (mmHg)
